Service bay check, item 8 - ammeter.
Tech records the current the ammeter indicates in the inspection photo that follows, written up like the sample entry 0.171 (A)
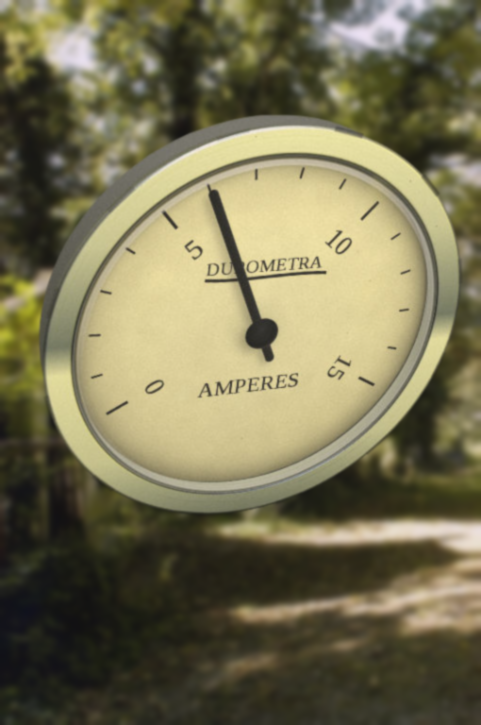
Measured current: 6 (A)
